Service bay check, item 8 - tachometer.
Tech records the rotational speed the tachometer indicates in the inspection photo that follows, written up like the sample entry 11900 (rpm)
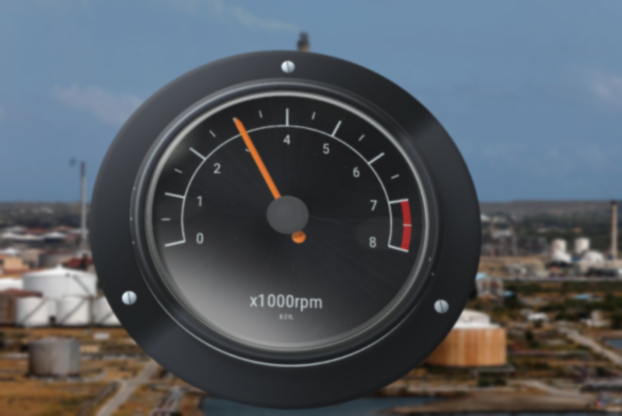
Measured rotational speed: 3000 (rpm)
